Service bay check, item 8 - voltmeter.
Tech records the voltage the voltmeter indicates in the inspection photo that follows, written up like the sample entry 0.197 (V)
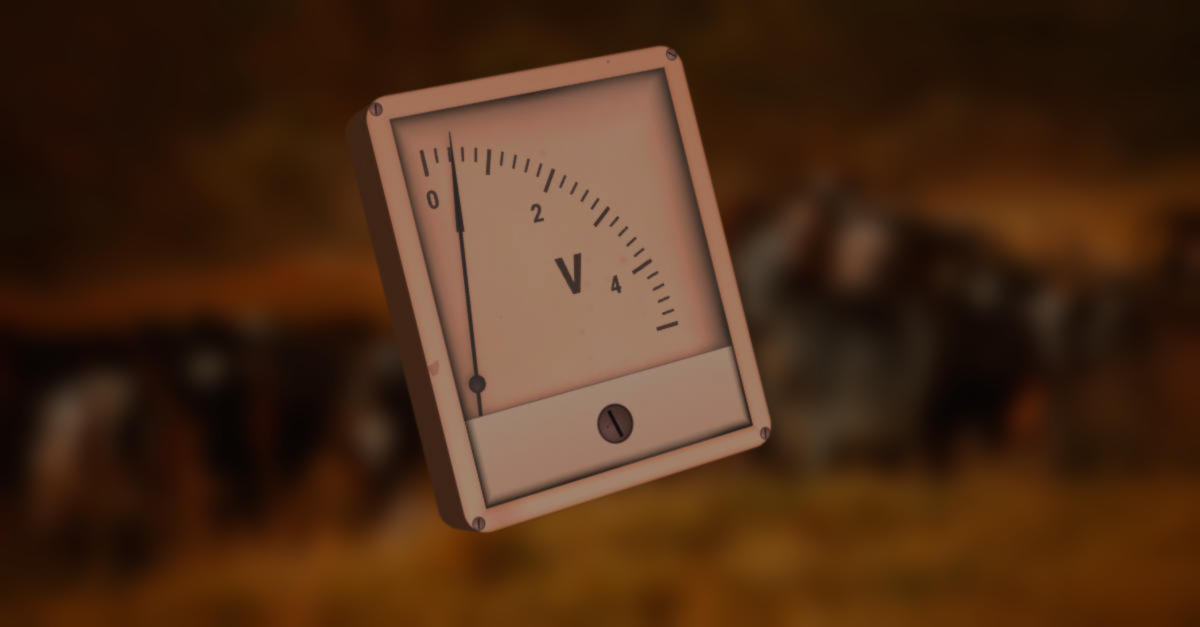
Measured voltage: 0.4 (V)
